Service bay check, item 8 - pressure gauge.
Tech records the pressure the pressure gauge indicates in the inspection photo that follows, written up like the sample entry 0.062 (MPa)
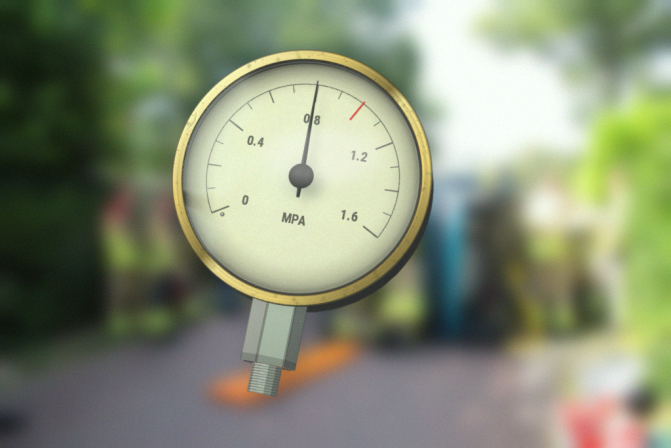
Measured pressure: 0.8 (MPa)
